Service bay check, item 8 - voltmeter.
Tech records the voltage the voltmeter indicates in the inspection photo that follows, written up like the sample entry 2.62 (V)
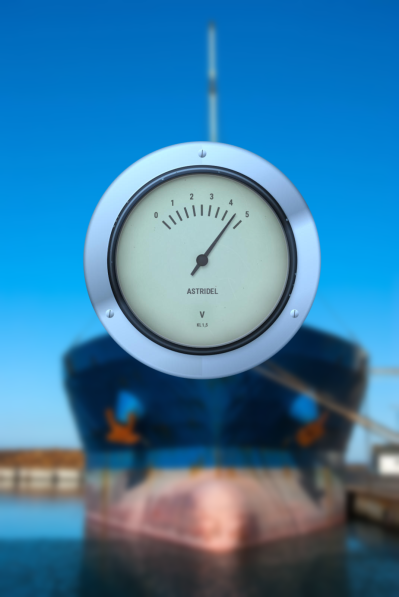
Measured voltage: 4.5 (V)
